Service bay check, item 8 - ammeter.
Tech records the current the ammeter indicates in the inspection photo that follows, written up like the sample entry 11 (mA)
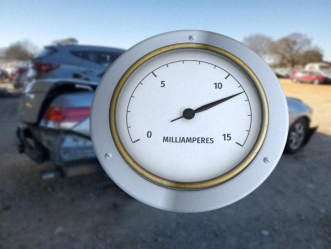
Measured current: 11.5 (mA)
